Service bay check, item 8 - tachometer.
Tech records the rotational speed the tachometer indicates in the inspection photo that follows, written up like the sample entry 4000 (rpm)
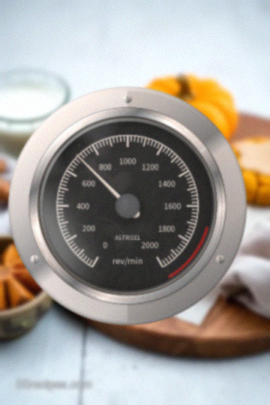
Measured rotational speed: 700 (rpm)
